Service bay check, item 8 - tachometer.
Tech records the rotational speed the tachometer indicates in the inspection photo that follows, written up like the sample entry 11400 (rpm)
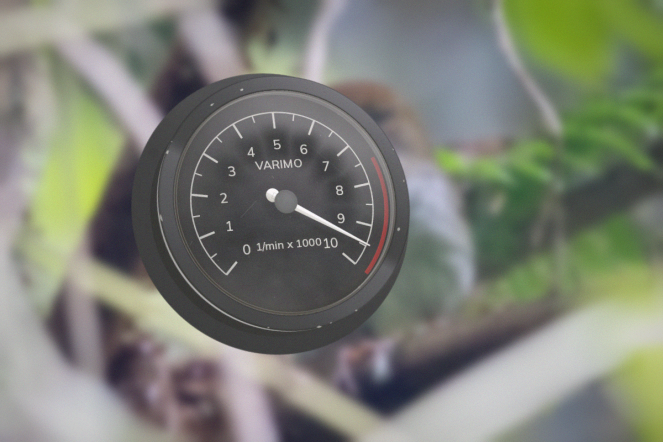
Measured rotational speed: 9500 (rpm)
